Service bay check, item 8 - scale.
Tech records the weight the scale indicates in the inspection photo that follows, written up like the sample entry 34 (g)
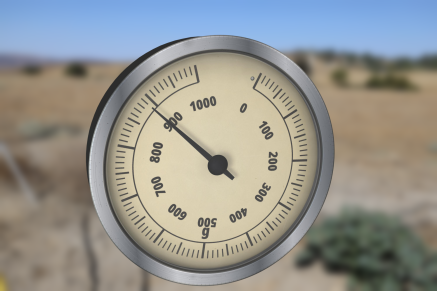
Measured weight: 890 (g)
